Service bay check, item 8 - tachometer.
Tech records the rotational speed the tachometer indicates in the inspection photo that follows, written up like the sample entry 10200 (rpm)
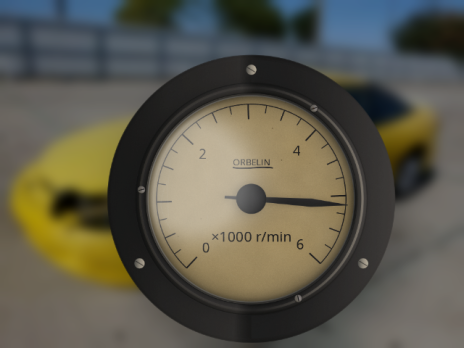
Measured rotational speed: 5125 (rpm)
